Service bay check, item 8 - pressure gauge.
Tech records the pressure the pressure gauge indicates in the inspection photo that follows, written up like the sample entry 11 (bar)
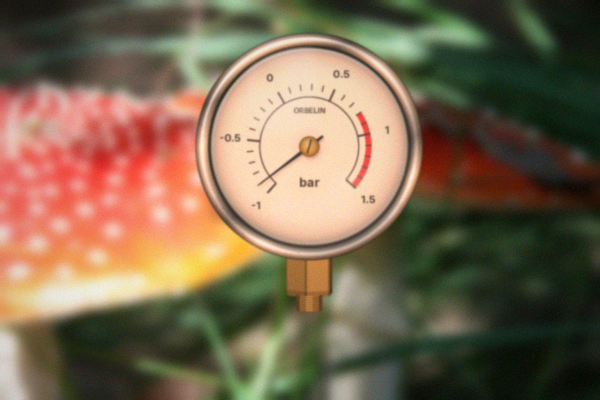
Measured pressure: -0.9 (bar)
